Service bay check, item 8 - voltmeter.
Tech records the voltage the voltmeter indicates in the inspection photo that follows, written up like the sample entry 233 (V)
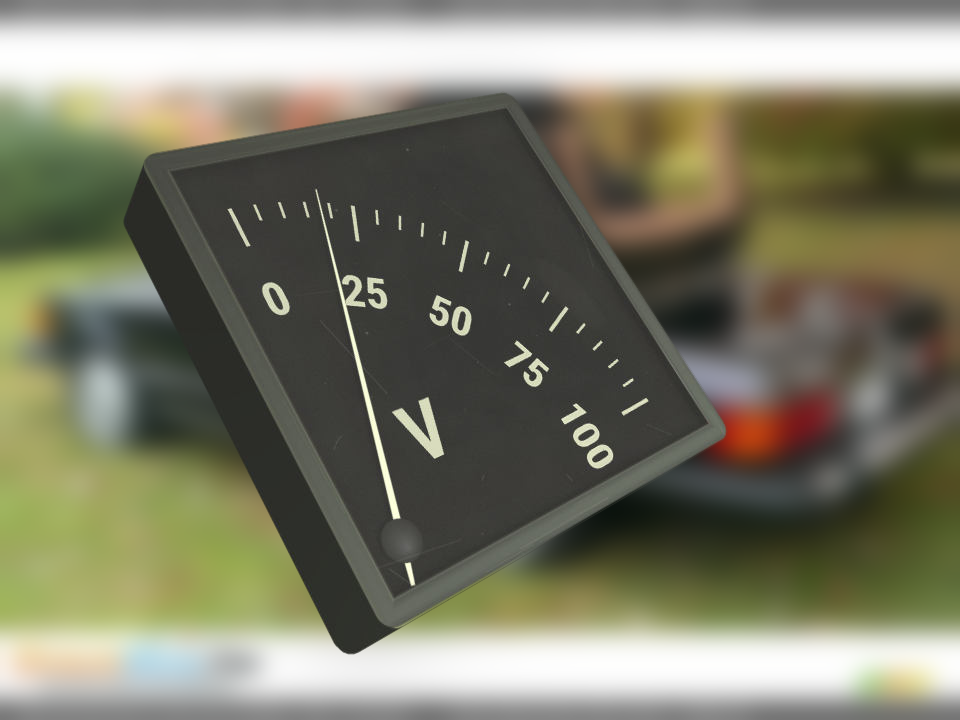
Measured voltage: 17.5 (V)
